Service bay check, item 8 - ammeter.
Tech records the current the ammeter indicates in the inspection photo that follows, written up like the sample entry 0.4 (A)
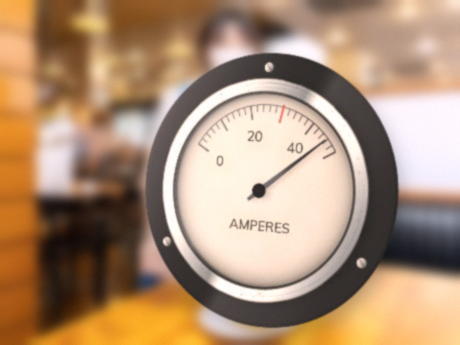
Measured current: 46 (A)
